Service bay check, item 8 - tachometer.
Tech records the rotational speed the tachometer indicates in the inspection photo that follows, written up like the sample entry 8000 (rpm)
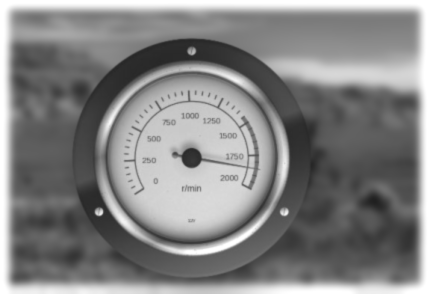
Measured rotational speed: 1850 (rpm)
